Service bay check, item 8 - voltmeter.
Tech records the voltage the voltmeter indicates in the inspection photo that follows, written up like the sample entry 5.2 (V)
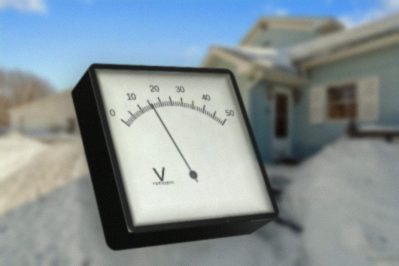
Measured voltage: 15 (V)
